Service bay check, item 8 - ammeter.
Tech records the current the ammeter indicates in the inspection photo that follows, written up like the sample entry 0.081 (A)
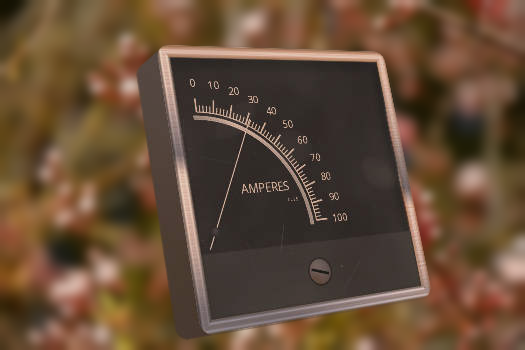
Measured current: 30 (A)
